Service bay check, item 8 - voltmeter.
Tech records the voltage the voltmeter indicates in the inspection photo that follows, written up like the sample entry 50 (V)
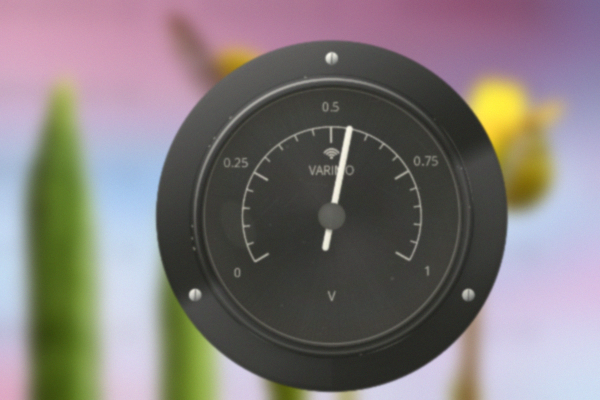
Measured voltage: 0.55 (V)
